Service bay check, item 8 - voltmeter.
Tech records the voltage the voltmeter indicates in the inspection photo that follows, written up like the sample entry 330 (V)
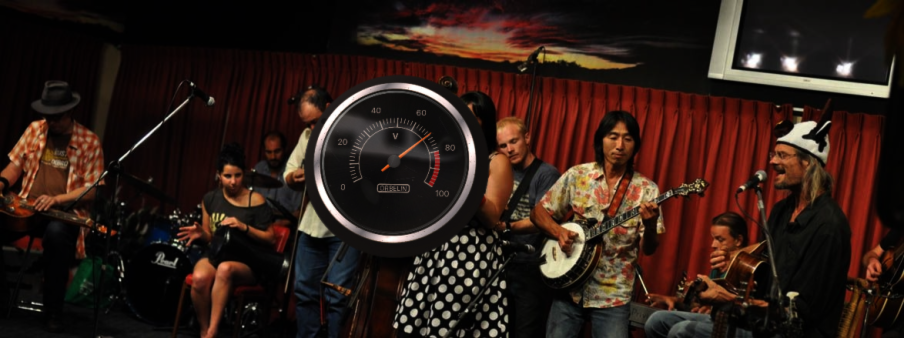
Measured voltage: 70 (V)
